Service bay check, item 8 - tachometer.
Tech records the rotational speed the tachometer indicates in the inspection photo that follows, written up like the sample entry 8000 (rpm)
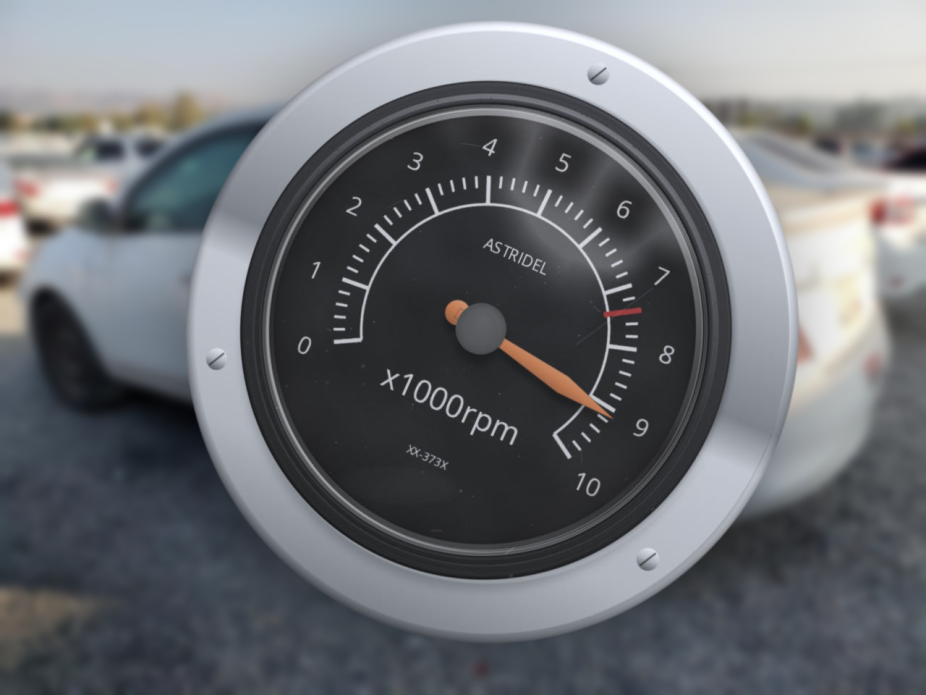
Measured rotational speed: 9100 (rpm)
